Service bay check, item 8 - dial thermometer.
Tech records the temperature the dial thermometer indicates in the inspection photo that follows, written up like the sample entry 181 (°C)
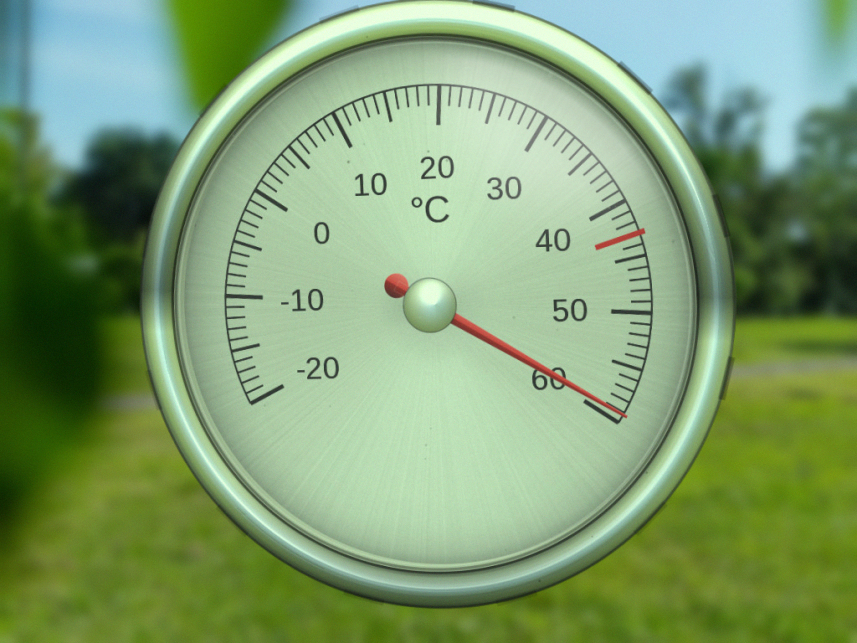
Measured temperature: 59 (°C)
